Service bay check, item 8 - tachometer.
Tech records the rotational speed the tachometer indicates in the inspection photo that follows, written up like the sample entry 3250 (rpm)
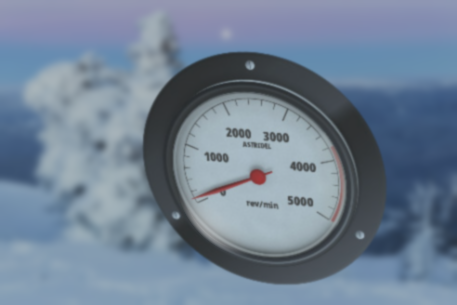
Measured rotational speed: 100 (rpm)
